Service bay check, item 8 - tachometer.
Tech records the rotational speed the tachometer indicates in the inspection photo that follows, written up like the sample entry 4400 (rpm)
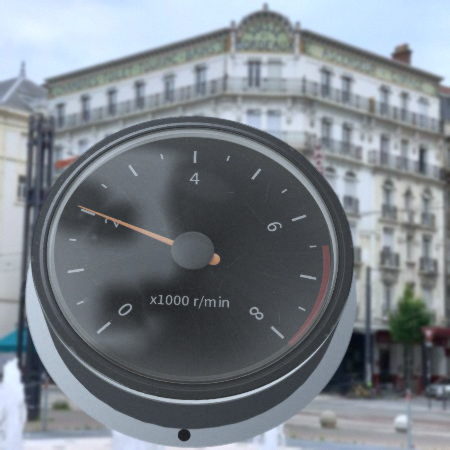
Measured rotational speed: 2000 (rpm)
